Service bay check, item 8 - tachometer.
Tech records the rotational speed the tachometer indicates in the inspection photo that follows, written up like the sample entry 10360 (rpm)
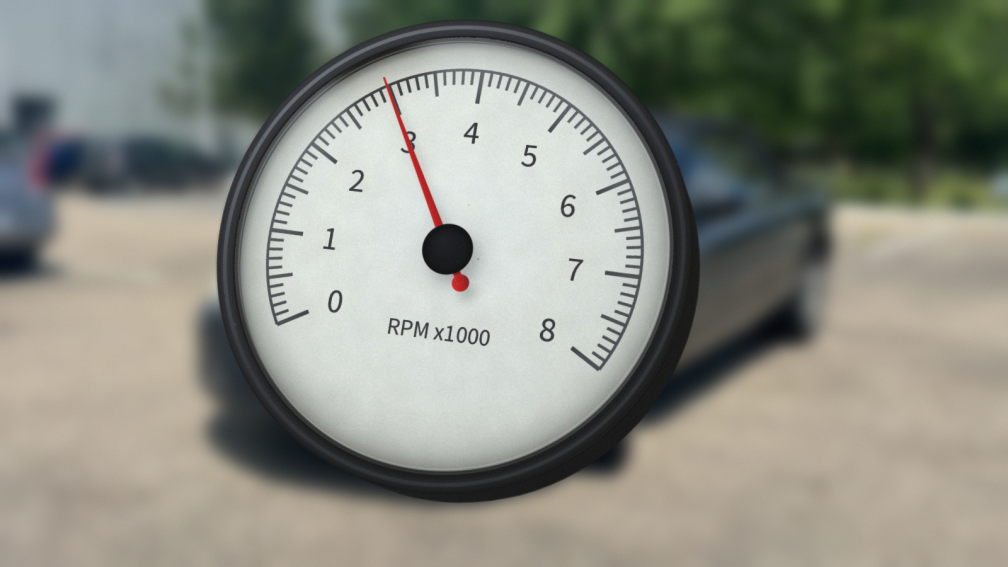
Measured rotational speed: 3000 (rpm)
